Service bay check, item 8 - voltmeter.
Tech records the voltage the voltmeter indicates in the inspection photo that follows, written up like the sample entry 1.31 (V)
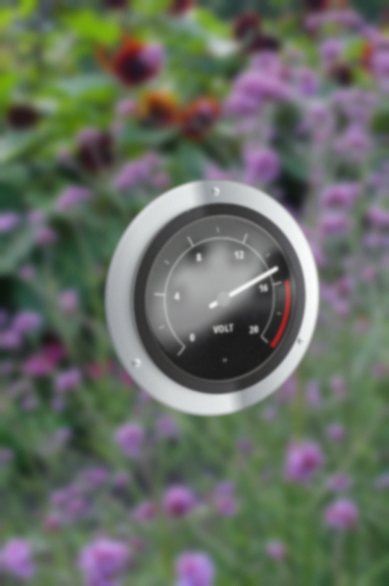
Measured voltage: 15 (V)
